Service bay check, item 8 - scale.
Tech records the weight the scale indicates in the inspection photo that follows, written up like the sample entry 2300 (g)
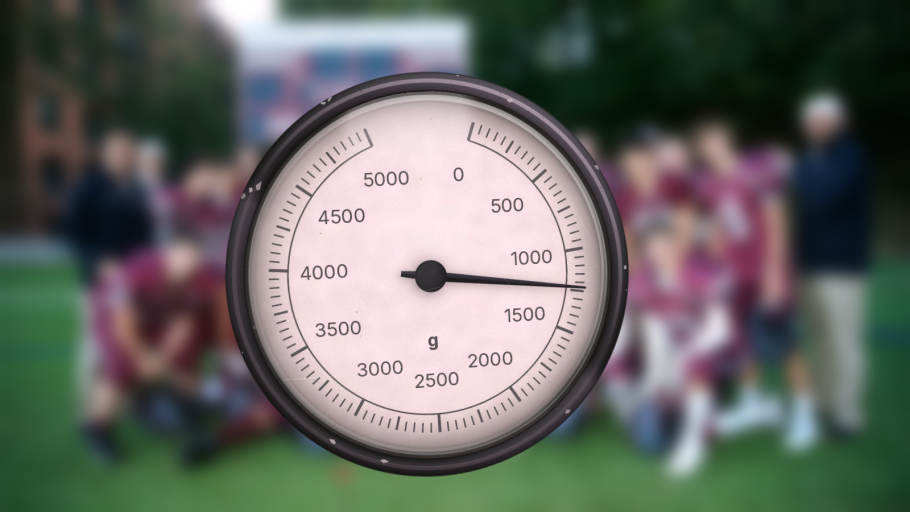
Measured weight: 1225 (g)
